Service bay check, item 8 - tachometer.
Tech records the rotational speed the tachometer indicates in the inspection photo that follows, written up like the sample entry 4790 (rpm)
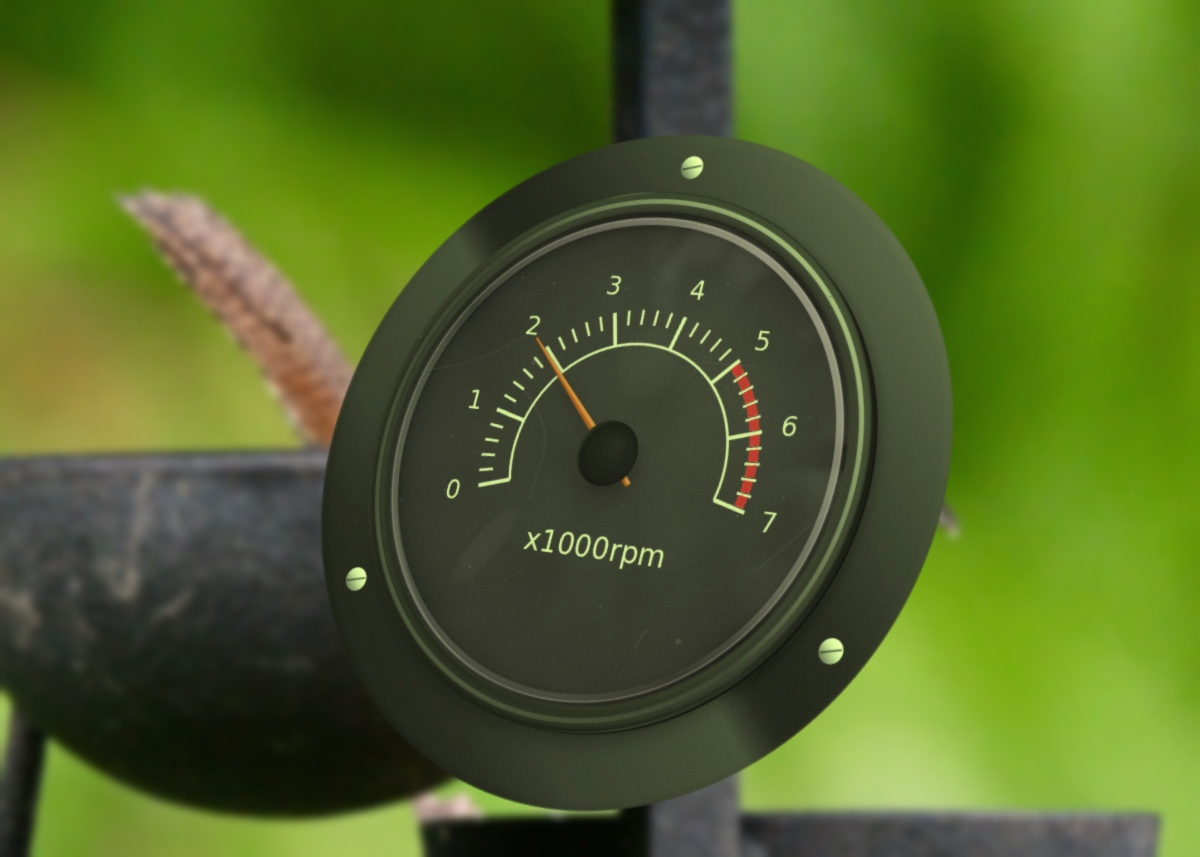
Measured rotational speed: 2000 (rpm)
